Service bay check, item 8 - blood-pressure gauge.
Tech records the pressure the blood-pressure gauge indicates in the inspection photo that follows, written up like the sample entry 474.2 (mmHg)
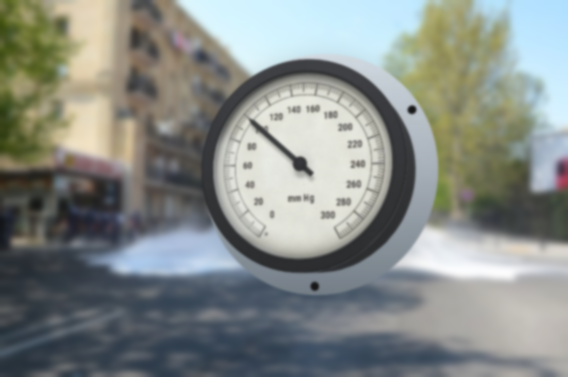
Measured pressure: 100 (mmHg)
